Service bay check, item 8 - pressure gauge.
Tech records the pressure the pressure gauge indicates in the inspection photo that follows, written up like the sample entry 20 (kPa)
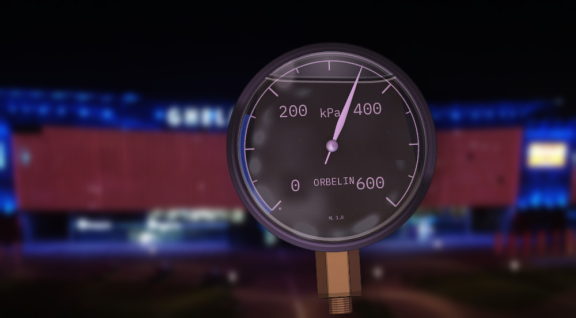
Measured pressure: 350 (kPa)
